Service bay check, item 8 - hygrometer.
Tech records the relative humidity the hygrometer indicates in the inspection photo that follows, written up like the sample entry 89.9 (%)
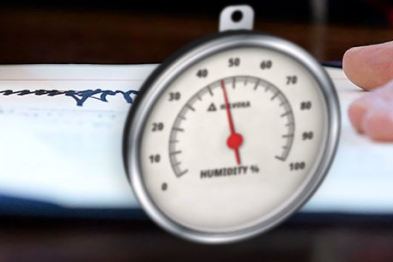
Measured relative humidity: 45 (%)
